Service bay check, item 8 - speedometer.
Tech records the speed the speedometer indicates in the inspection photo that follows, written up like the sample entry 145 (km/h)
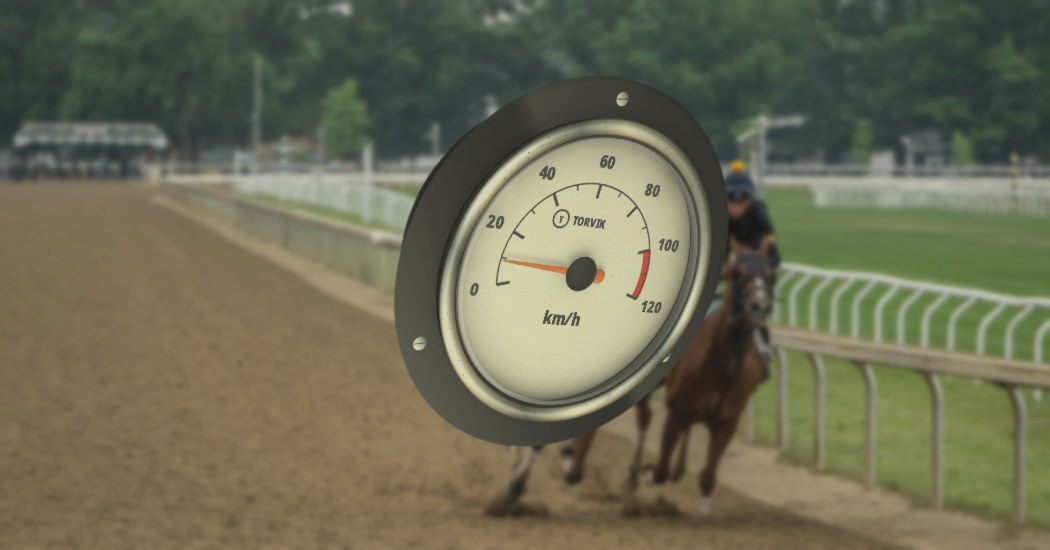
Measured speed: 10 (km/h)
